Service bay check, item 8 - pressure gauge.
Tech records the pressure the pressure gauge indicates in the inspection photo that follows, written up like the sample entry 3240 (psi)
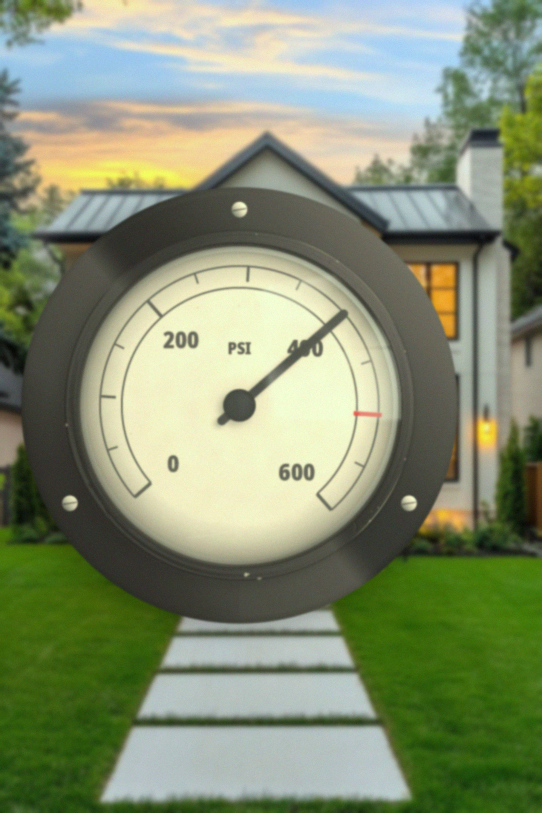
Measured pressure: 400 (psi)
